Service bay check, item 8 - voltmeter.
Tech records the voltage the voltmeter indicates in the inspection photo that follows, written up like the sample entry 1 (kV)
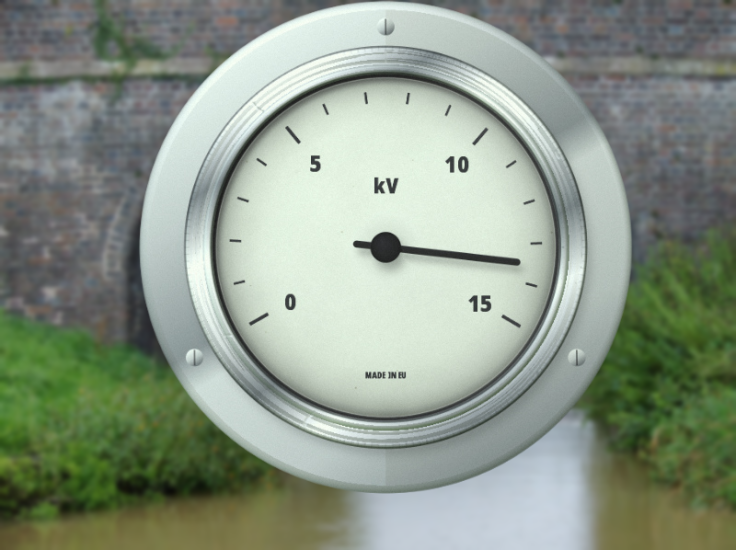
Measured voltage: 13.5 (kV)
